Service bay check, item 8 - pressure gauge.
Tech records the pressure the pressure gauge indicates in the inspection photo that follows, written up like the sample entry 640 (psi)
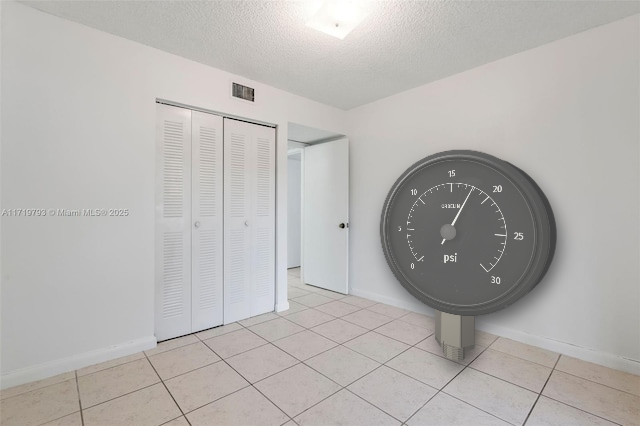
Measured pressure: 18 (psi)
